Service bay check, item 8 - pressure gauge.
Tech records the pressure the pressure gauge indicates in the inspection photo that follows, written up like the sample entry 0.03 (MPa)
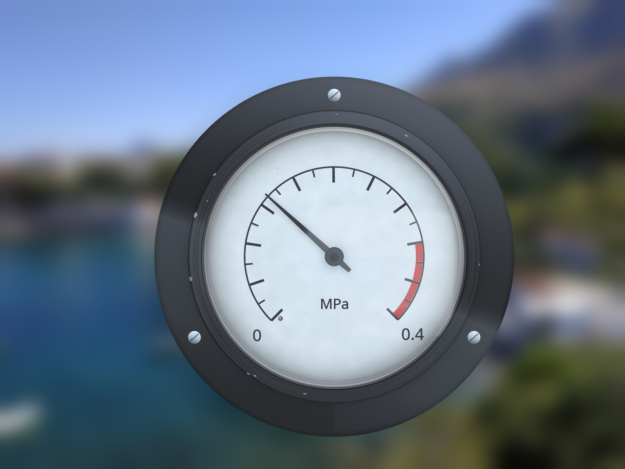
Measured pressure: 0.13 (MPa)
